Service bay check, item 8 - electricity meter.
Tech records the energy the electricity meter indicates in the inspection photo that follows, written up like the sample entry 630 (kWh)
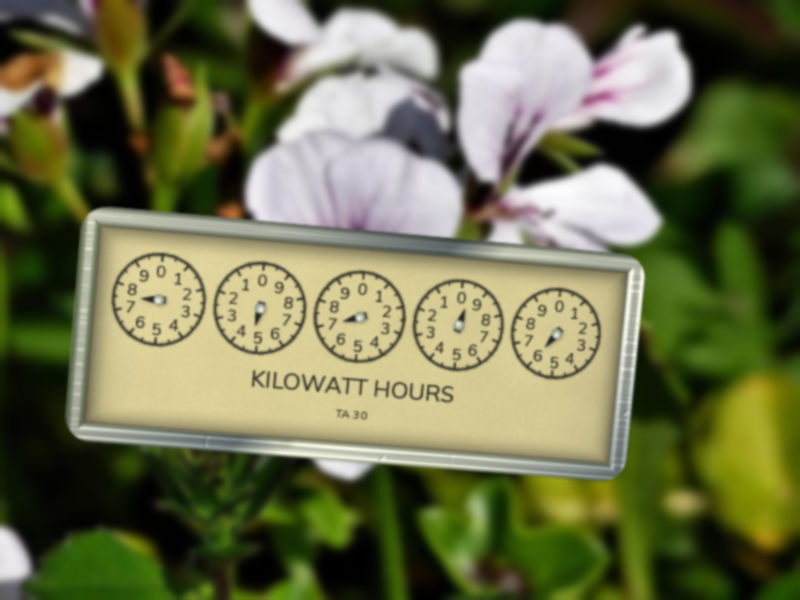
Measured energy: 74696 (kWh)
